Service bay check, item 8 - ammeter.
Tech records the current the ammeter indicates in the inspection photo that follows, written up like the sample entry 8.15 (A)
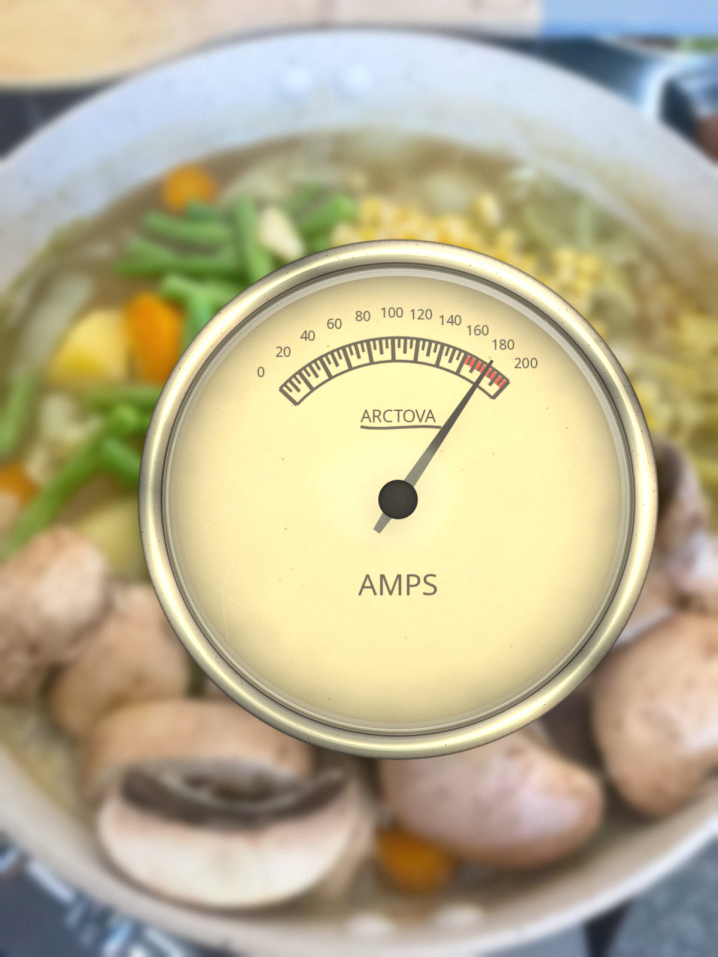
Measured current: 180 (A)
